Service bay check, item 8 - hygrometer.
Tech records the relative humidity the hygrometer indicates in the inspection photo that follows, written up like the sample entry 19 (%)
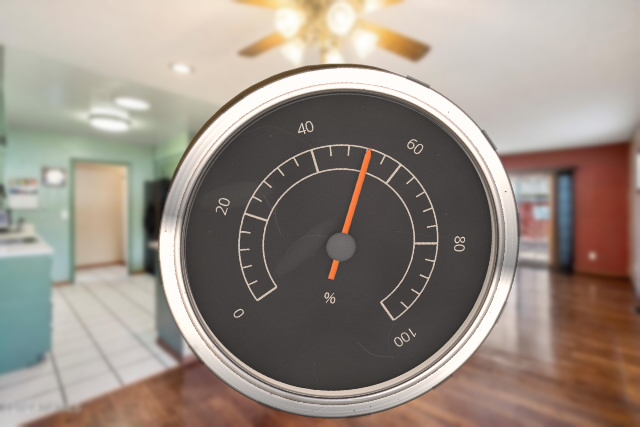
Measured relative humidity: 52 (%)
